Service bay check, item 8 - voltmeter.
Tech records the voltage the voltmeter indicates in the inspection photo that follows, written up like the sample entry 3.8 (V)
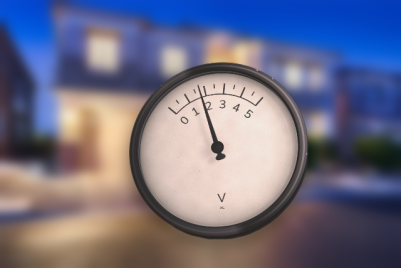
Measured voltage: 1.75 (V)
